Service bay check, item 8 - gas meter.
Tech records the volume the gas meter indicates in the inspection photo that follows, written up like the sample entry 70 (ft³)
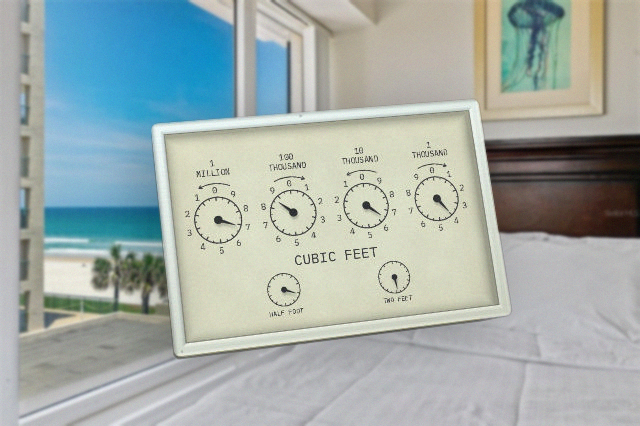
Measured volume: 686400 (ft³)
